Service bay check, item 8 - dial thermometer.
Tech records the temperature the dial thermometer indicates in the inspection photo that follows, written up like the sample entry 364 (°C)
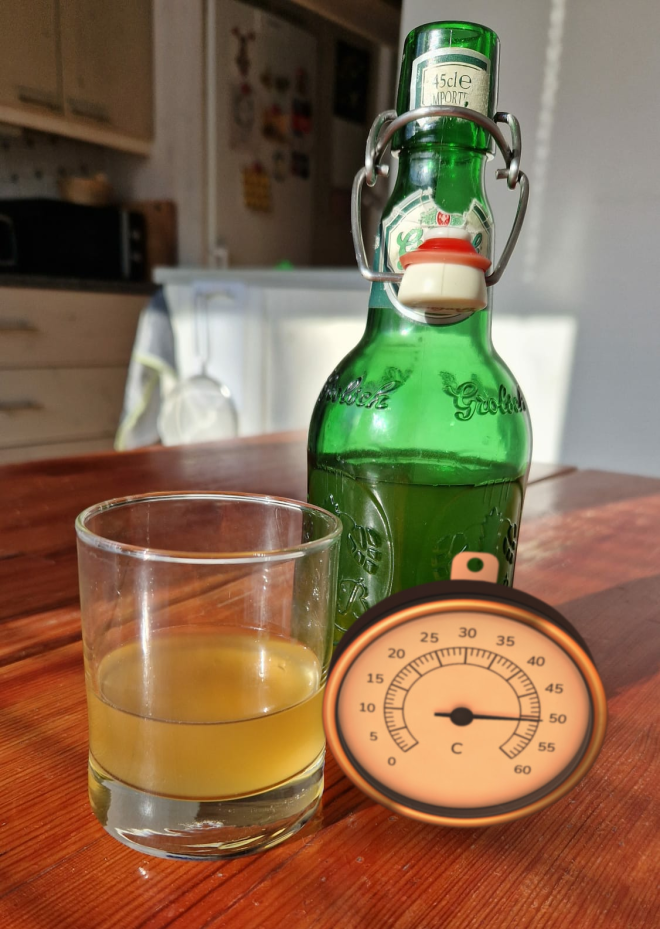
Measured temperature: 50 (°C)
